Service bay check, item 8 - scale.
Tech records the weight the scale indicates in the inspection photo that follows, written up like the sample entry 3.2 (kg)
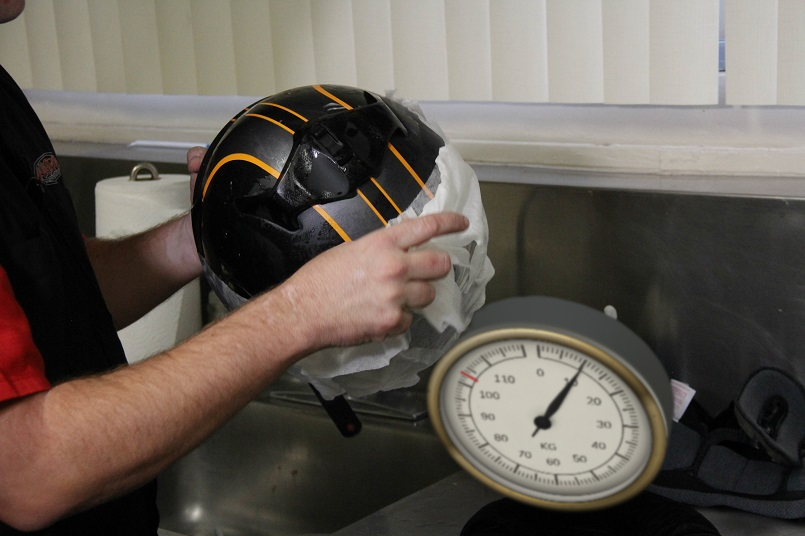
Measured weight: 10 (kg)
